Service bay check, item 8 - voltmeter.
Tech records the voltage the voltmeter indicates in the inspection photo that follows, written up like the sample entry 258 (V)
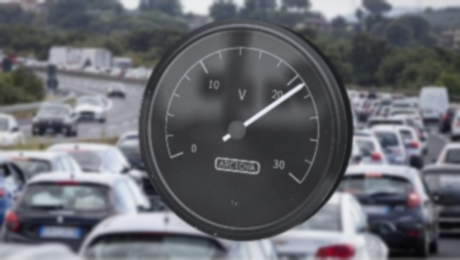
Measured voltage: 21 (V)
